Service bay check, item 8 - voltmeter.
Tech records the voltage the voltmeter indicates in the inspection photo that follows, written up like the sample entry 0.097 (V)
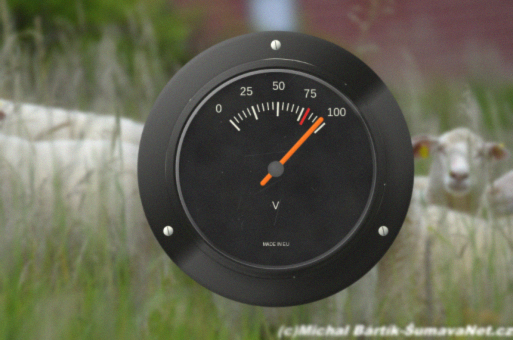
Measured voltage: 95 (V)
